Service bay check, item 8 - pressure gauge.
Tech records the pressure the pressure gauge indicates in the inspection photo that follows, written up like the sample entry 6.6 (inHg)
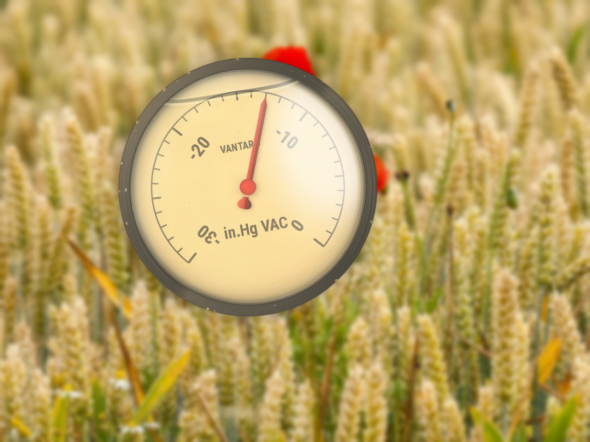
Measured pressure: -13 (inHg)
